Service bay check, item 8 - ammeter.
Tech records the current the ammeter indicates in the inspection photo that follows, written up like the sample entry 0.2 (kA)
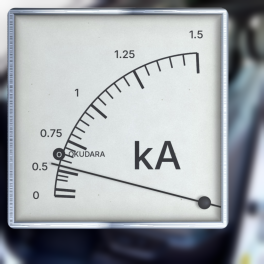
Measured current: 0.55 (kA)
